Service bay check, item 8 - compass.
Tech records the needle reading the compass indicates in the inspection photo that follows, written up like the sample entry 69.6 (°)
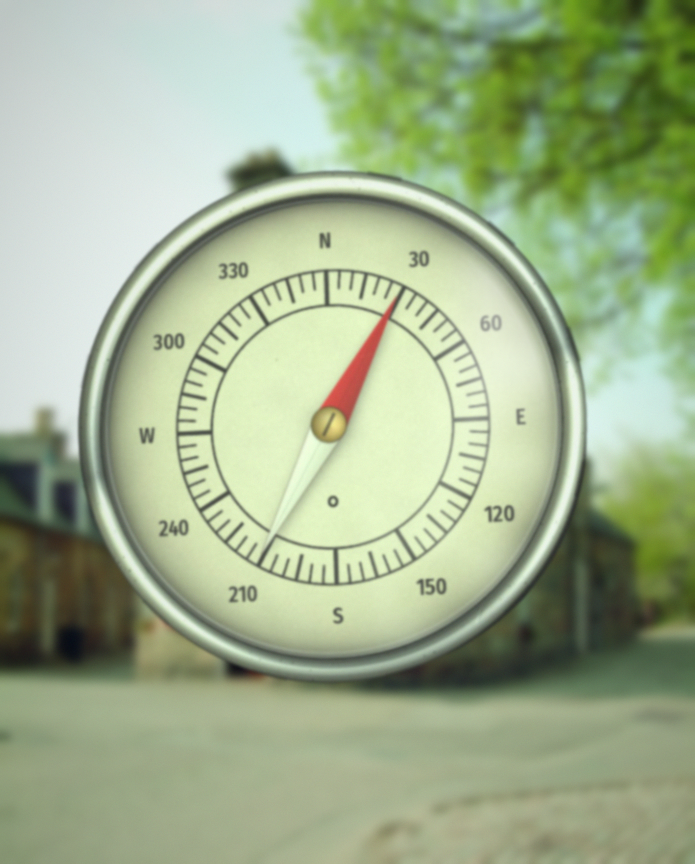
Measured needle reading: 30 (°)
